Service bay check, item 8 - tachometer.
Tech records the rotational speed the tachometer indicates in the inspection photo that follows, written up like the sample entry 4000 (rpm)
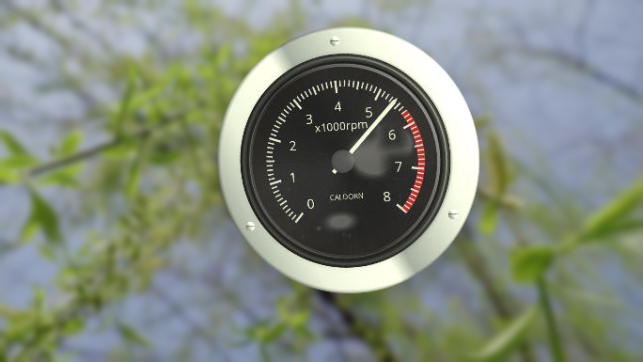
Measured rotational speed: 5400 (rpm)
